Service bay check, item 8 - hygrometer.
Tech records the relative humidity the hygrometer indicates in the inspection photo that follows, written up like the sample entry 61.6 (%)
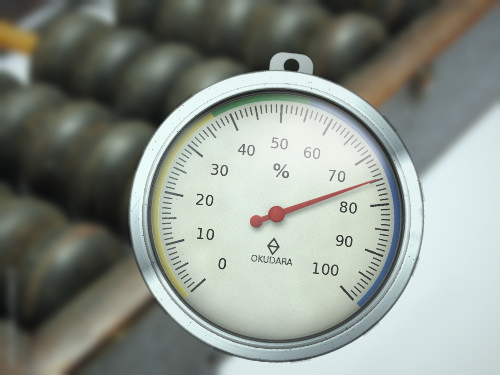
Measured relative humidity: 75 (%)
